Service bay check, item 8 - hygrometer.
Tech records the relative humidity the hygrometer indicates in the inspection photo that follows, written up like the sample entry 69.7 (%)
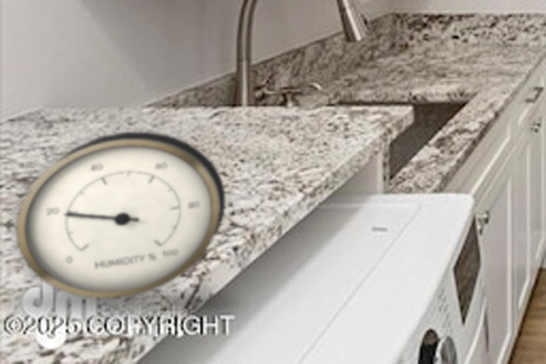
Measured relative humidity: 20 (%)
